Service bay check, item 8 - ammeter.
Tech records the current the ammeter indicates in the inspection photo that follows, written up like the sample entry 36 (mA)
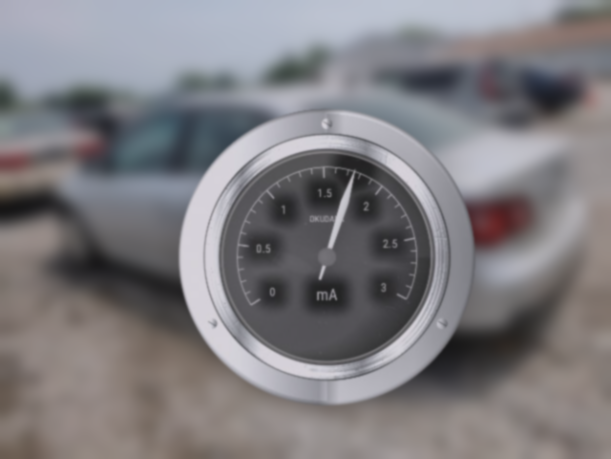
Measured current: 1.75 (mA)
